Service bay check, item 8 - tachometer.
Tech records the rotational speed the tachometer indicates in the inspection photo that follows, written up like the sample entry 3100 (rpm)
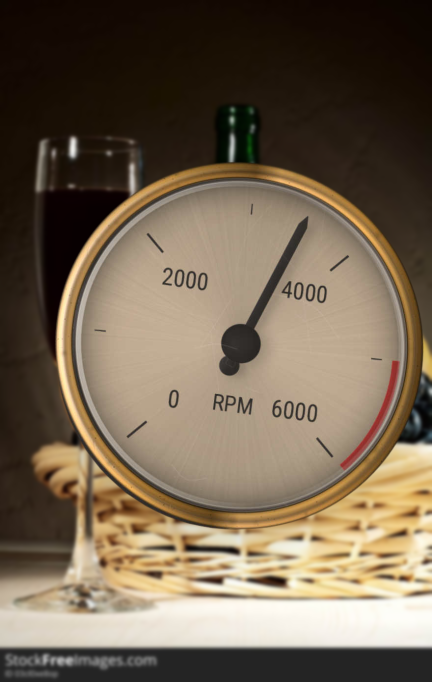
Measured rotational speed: 3500 (rpm)
